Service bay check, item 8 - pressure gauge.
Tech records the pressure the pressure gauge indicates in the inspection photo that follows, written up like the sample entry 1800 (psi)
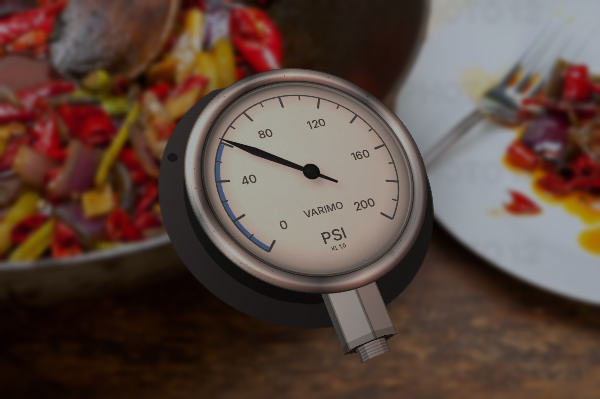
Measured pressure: 60 (psi)
